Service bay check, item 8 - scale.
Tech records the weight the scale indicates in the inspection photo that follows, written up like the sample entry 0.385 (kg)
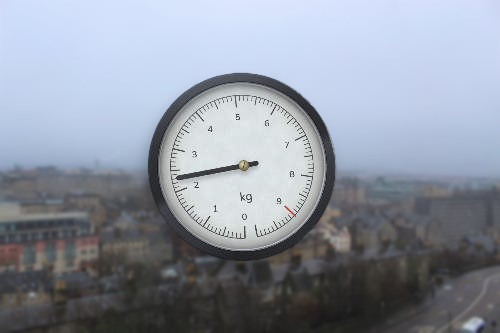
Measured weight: 2.3 (kg)
